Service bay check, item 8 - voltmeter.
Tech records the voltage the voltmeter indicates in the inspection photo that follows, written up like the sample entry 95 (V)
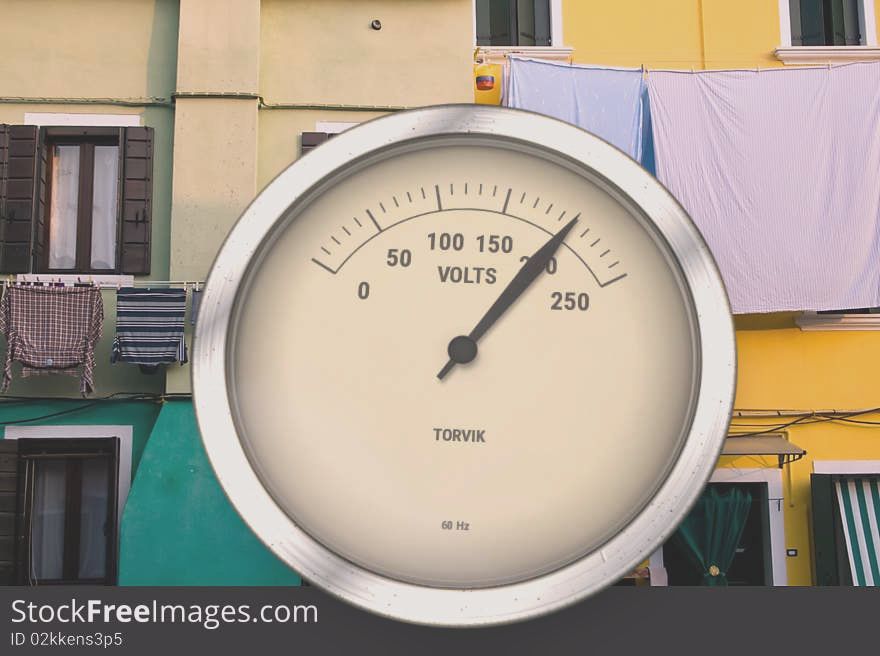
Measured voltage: 200 (V)
